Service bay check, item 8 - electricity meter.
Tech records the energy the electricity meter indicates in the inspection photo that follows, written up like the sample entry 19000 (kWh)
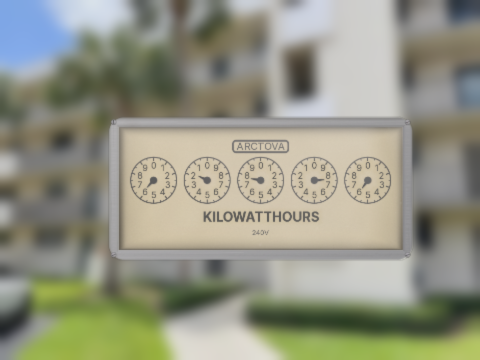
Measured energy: 61776 (kWh)
